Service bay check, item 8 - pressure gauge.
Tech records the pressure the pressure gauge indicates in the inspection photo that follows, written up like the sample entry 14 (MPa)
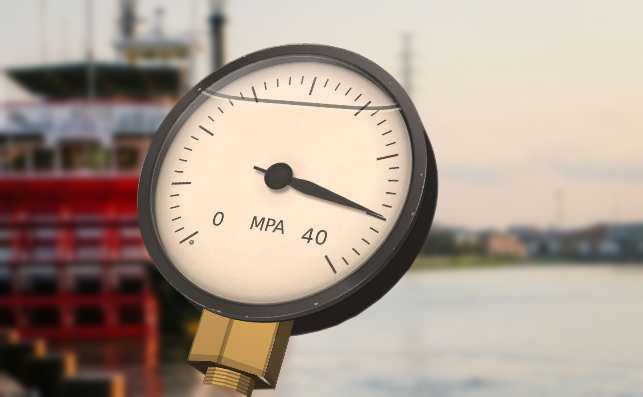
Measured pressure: 35 (MPa)
